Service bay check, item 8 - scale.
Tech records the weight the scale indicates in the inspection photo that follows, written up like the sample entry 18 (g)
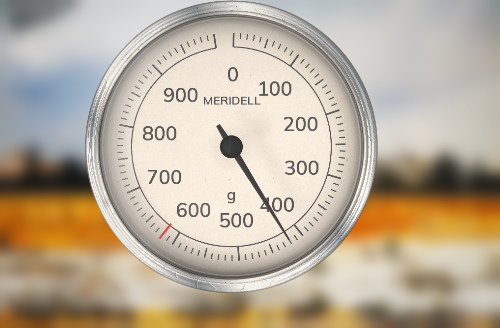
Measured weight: 420 (g)
